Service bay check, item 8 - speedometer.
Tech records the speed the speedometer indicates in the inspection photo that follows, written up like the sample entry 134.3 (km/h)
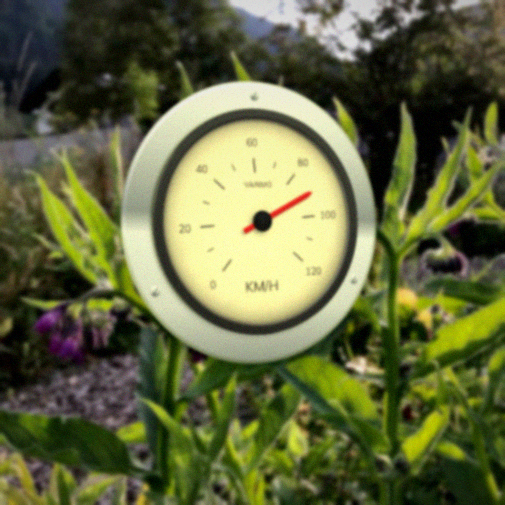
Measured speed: 90 (km/h)
